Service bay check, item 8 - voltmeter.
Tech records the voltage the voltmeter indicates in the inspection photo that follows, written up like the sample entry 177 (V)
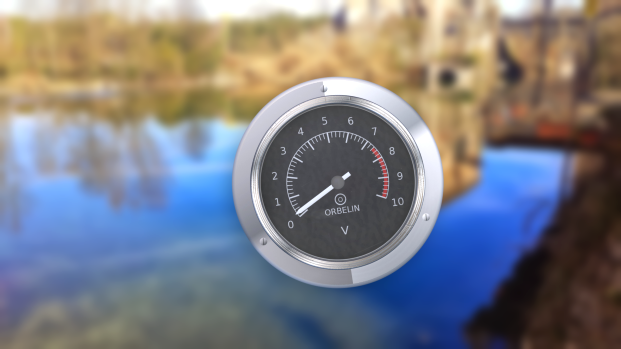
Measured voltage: 0.2 (V)
